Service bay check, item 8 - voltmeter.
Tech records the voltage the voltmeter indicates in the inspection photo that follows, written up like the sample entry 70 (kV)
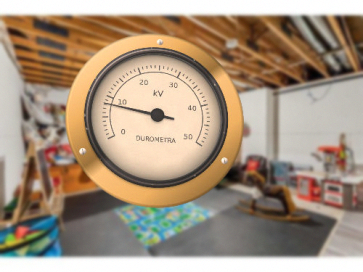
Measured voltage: 8 (kV)
